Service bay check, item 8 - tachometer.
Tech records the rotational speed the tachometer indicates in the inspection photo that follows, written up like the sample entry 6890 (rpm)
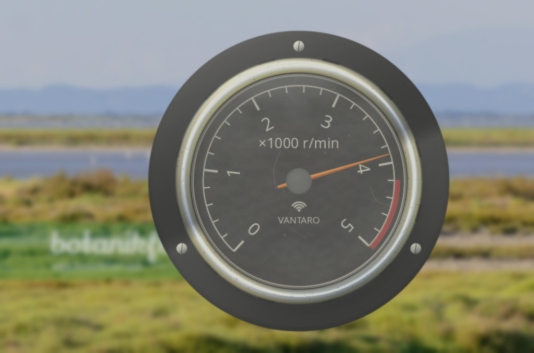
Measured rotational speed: 3900 (rpm)
